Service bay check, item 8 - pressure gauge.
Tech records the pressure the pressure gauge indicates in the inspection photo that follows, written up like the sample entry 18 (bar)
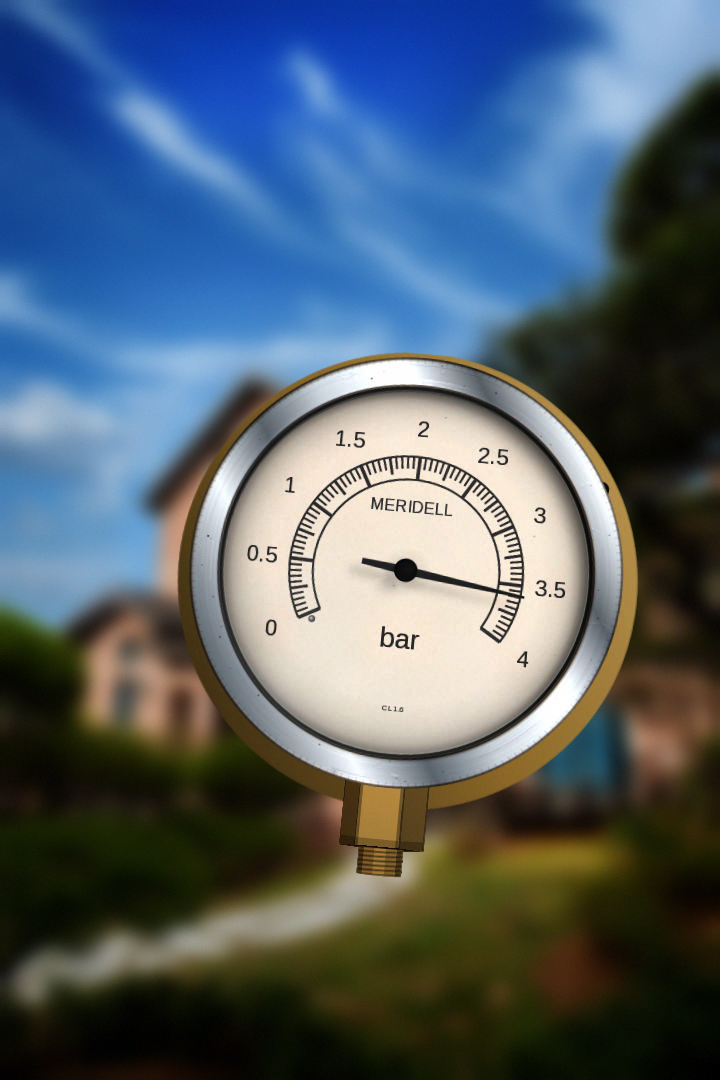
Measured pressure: 3.6 (bar)
